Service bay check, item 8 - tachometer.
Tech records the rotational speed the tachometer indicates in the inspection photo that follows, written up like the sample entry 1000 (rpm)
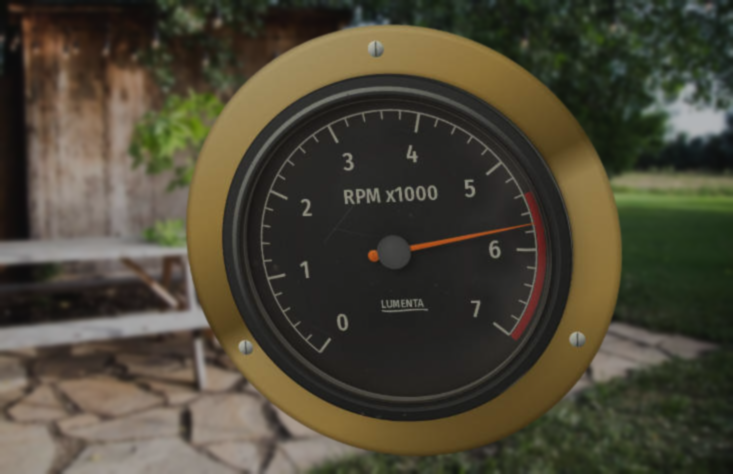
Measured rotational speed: 5700 (rpm)
